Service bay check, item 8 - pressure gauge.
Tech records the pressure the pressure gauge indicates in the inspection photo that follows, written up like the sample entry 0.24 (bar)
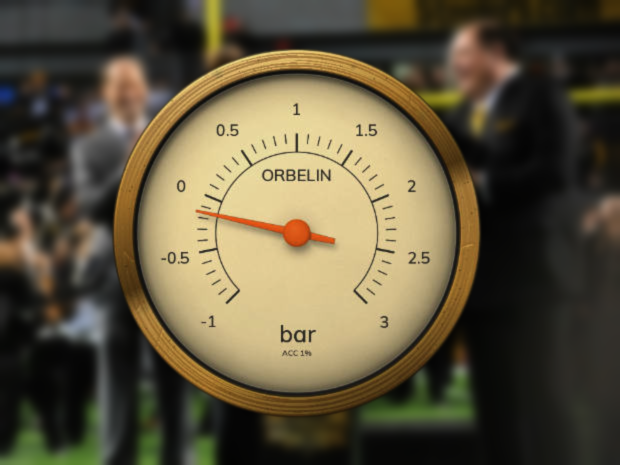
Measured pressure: -0.15 (bar)
